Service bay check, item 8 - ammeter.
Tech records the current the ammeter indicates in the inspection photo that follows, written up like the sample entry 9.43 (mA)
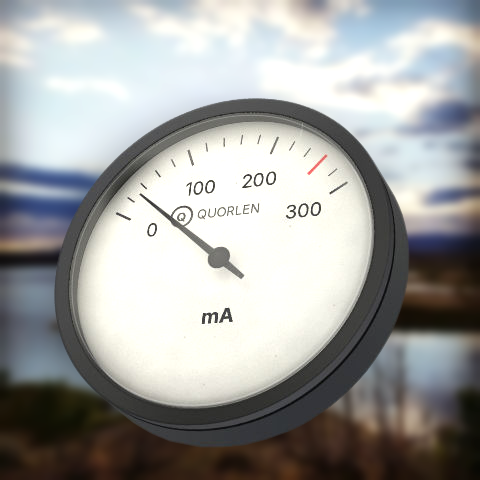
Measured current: 30 (mA)
